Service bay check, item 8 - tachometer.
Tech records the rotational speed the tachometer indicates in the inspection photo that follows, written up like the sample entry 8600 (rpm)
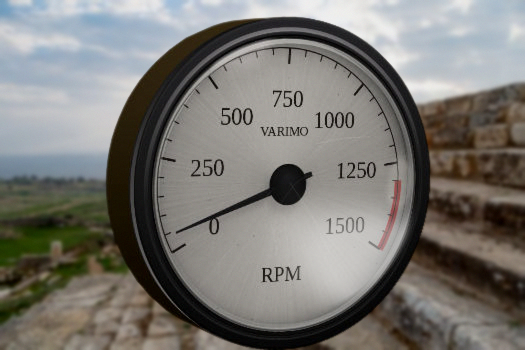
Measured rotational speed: 50 (rpm)
